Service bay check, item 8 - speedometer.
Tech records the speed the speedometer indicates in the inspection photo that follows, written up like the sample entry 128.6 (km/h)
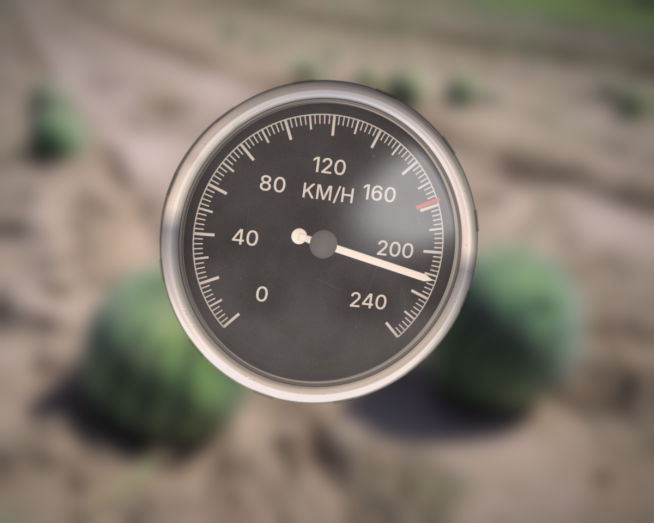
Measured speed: 212 (km/h)
